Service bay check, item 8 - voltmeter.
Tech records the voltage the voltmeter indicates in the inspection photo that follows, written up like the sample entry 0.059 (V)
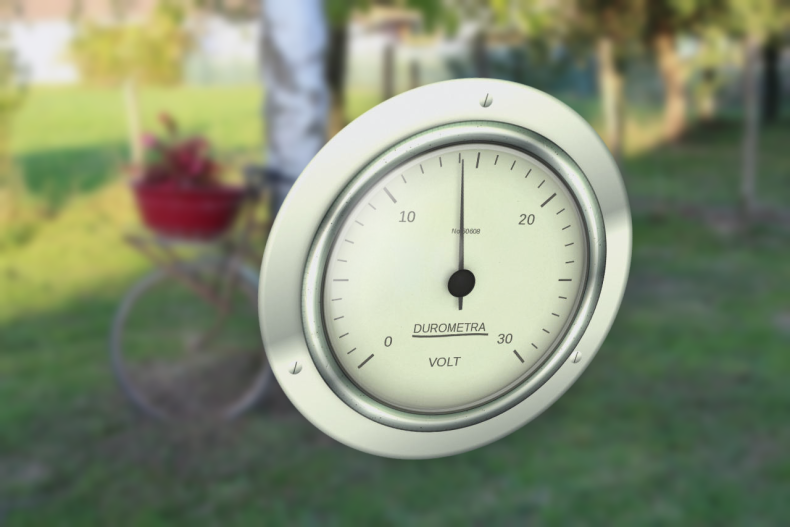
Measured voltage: 14 (V)
